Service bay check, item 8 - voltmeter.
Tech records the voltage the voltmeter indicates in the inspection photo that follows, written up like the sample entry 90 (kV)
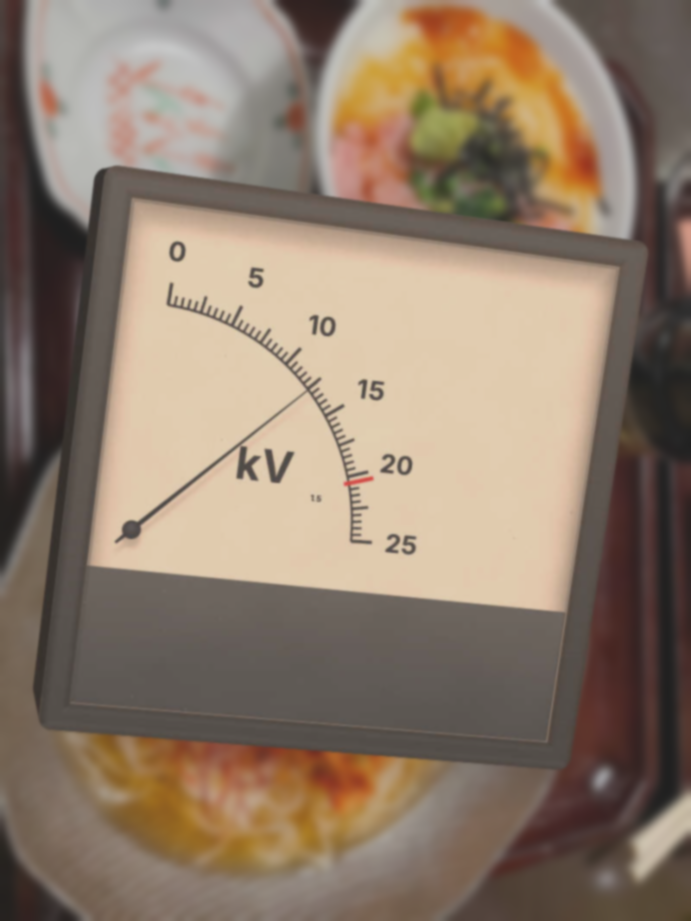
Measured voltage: 12.5 (kV)
